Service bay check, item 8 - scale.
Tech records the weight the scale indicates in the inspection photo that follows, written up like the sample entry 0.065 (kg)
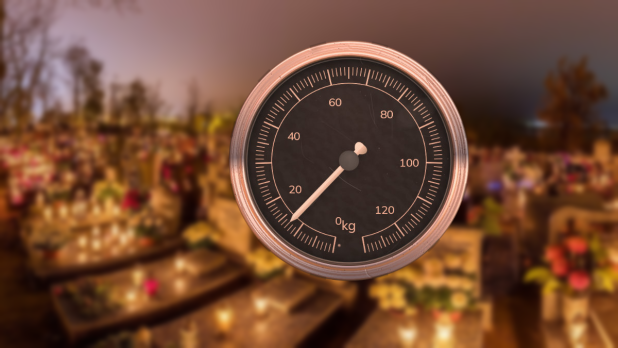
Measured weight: 13 (kg)
